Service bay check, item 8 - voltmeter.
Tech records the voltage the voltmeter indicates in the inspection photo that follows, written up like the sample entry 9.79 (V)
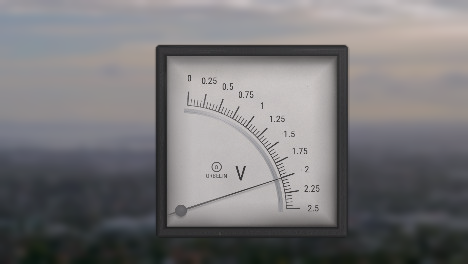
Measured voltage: 2 (V)
